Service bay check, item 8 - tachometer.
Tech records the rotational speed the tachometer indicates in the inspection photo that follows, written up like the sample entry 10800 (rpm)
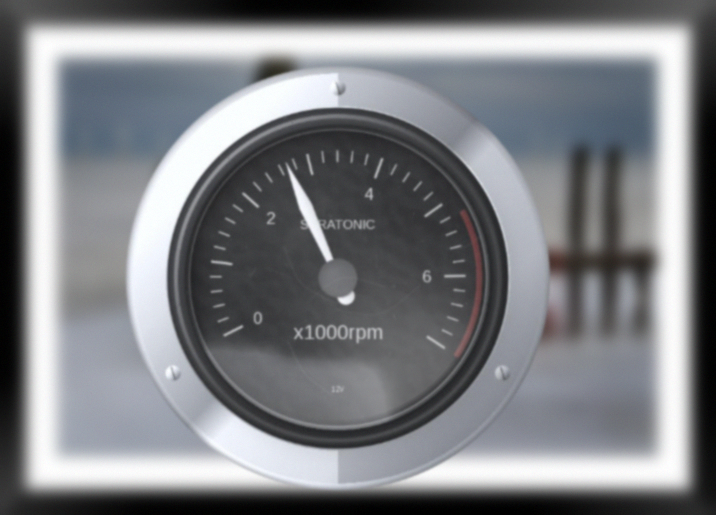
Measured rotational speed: 2700 (rpm)
